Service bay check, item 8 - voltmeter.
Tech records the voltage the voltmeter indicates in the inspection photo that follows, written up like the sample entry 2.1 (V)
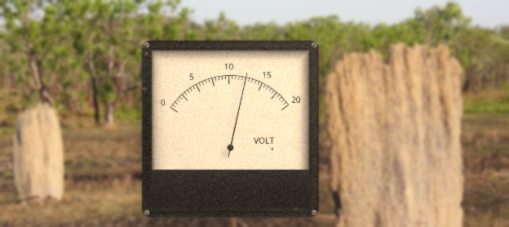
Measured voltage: 12.5 (V)
